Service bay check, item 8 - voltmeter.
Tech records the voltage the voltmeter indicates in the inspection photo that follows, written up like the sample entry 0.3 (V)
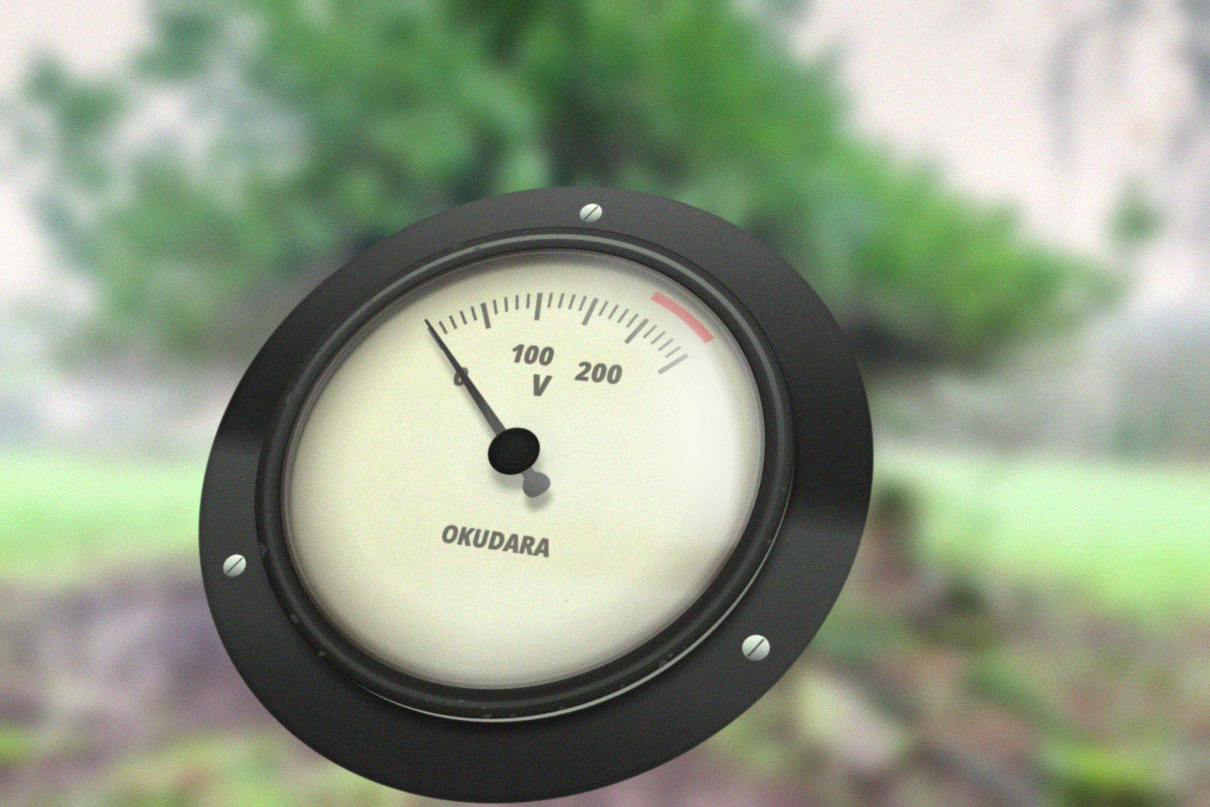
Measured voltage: 0 (V)
